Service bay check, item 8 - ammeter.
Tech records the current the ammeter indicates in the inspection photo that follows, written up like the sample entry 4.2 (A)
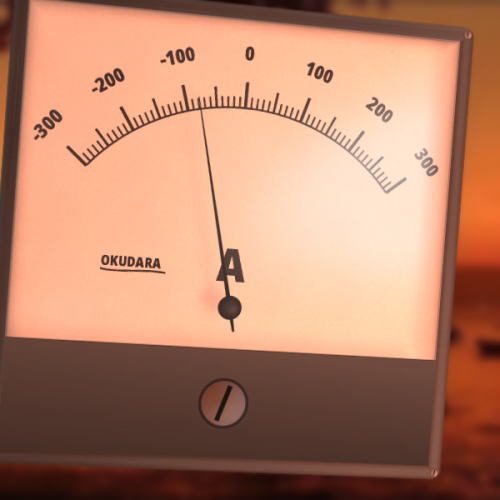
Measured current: -80 (A)
